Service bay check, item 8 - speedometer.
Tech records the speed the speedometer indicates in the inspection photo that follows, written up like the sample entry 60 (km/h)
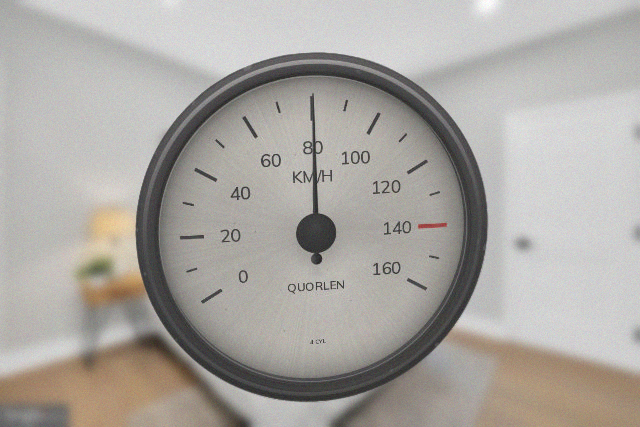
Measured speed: 80 (km/h)
